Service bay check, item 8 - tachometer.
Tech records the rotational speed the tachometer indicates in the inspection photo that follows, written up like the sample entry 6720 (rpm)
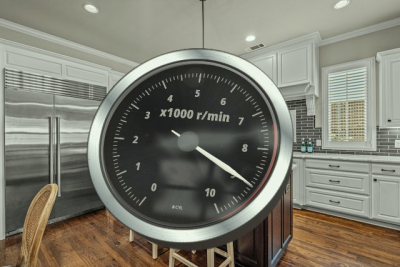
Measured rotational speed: 9000 (rpm)
